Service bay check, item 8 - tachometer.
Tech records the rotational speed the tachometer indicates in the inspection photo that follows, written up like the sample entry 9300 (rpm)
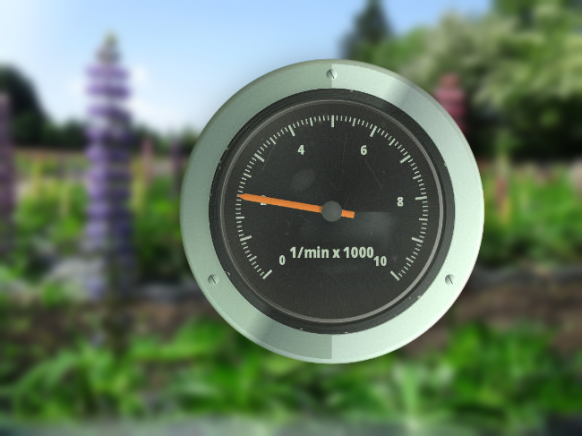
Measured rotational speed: 2000 (rpm)
